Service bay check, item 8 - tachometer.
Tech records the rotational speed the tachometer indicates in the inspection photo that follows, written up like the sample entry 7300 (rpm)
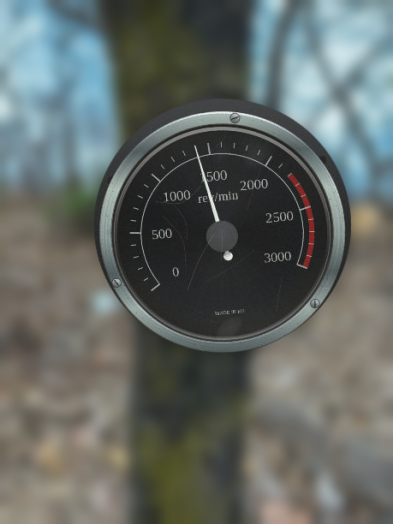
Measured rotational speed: 1400 (rpm)
